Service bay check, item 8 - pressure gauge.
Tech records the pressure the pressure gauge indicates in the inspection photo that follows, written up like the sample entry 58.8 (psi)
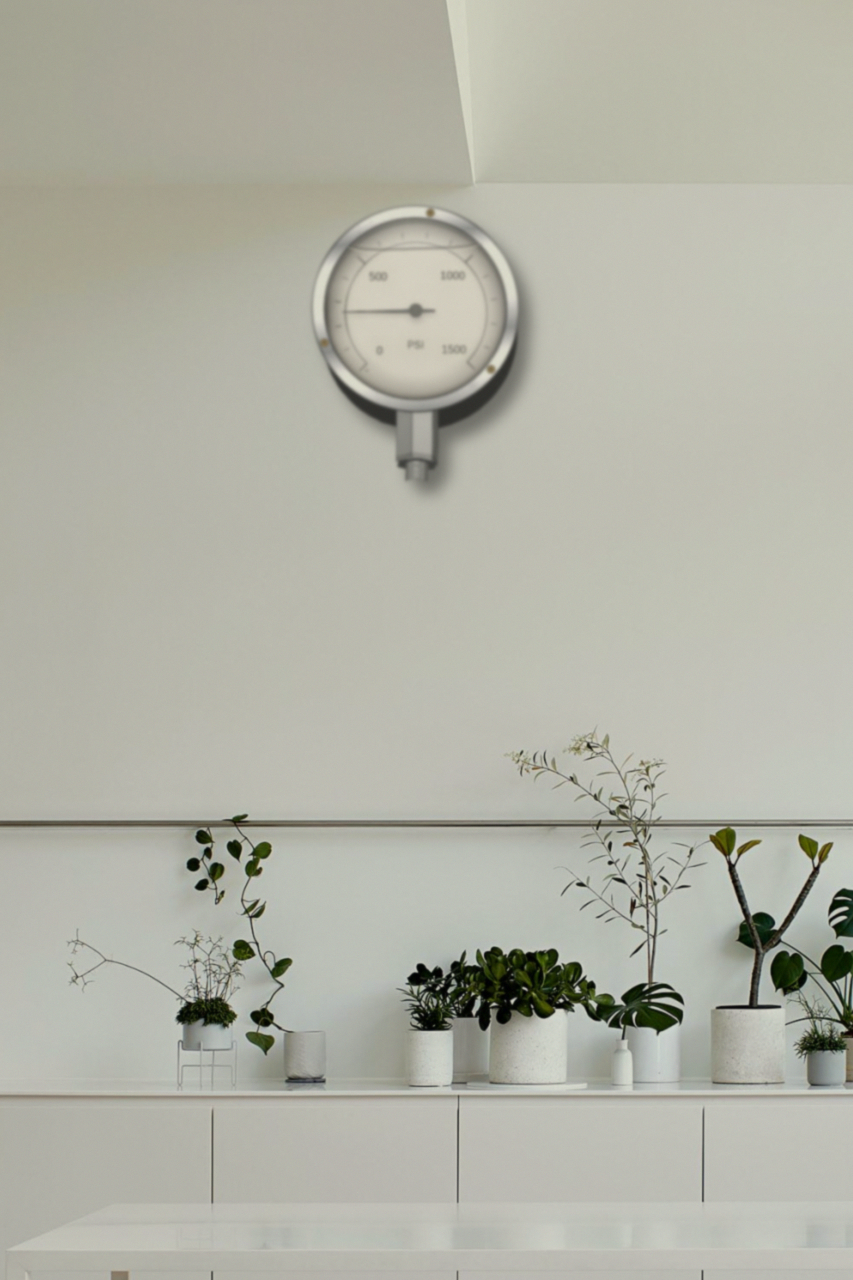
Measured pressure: 250 (psi)
